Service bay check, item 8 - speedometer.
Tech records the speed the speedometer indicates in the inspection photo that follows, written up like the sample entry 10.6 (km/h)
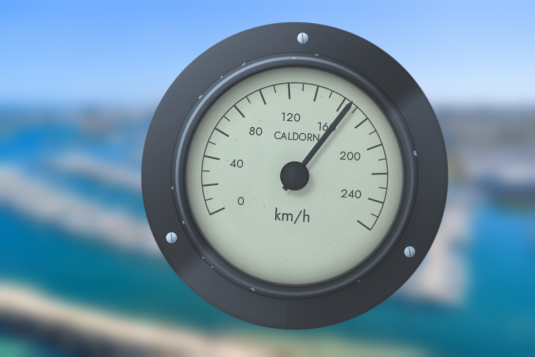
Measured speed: 165 (km/h)
